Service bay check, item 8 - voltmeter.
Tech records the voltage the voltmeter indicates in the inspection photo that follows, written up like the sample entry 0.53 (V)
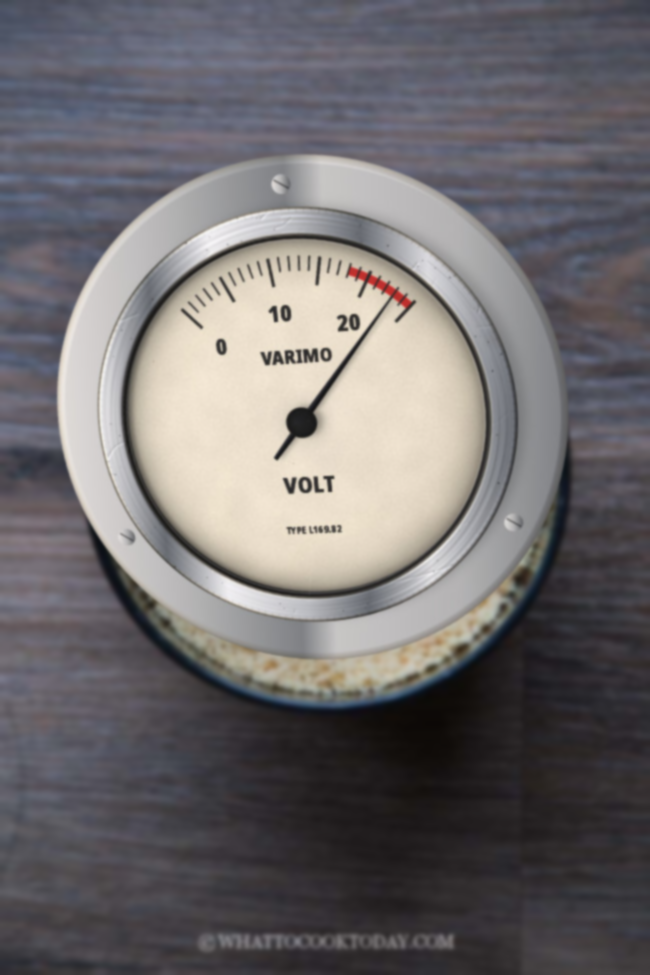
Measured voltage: 23 (V)
